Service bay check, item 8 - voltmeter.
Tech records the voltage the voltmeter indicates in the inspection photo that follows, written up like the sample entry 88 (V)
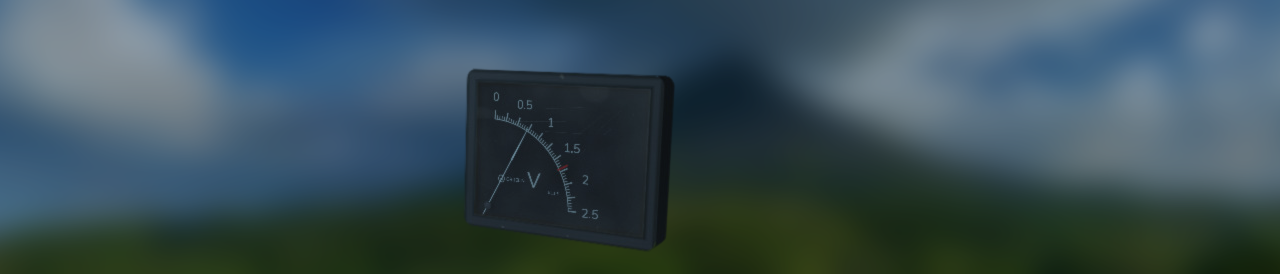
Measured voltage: 0.75 (V)
